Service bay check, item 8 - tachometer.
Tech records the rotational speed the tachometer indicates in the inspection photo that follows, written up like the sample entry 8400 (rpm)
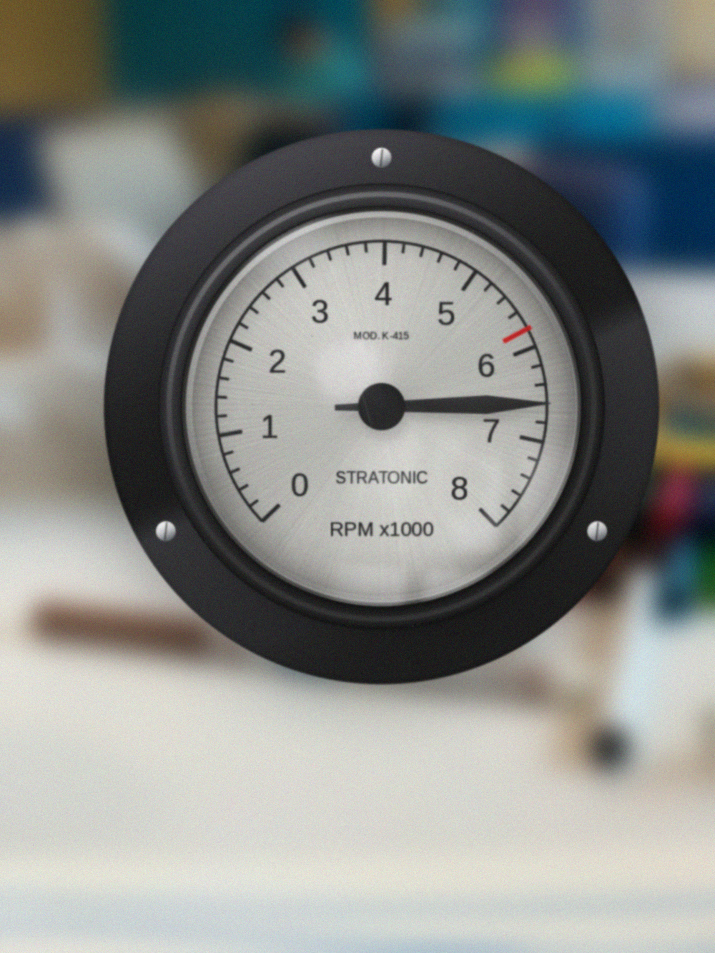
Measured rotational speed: 6600 (rpm)
